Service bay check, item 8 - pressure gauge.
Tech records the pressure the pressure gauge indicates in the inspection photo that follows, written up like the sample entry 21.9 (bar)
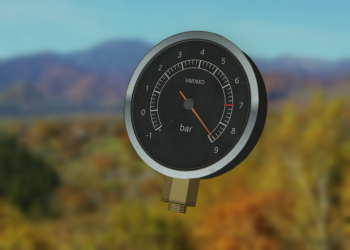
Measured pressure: 8.8 (bar)
